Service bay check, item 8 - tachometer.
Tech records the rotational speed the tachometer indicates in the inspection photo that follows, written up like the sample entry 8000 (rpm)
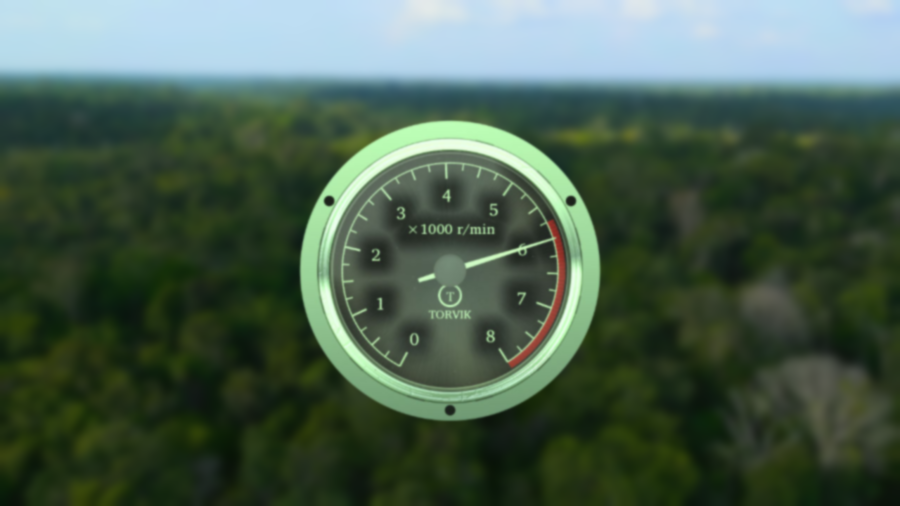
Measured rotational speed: 6000 (rpm)
